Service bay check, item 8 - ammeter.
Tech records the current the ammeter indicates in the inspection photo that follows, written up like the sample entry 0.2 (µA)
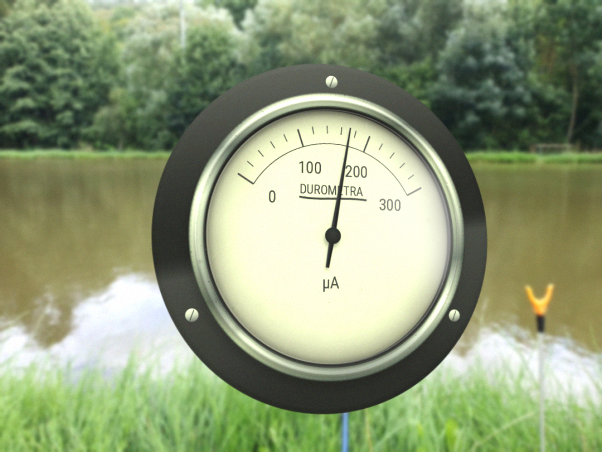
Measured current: 170 (µA)
